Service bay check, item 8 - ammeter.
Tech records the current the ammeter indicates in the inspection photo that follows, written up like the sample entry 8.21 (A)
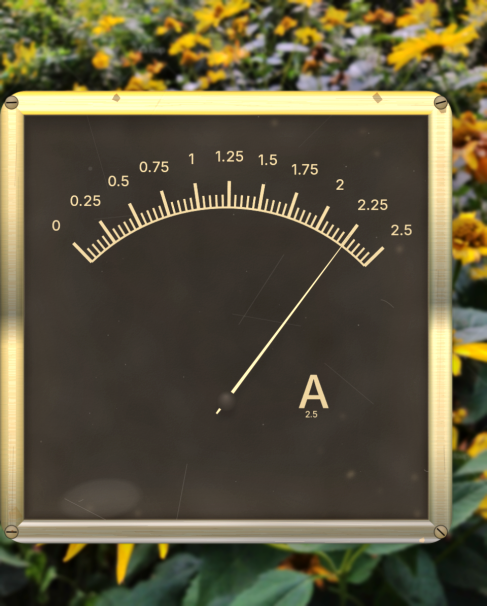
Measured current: 2.25 (A)
